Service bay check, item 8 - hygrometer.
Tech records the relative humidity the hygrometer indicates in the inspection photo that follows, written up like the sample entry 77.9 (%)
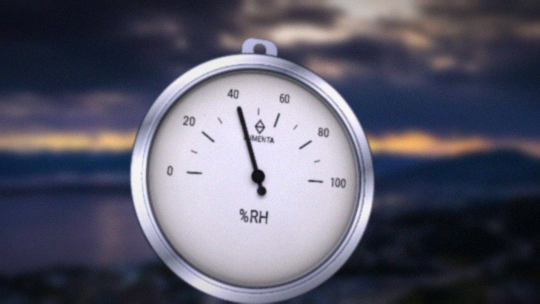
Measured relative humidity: 40 (%)
